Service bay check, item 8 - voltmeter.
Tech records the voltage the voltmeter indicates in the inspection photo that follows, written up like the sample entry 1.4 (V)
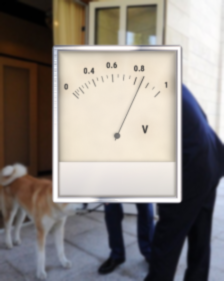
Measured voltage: 0.85 (V)
